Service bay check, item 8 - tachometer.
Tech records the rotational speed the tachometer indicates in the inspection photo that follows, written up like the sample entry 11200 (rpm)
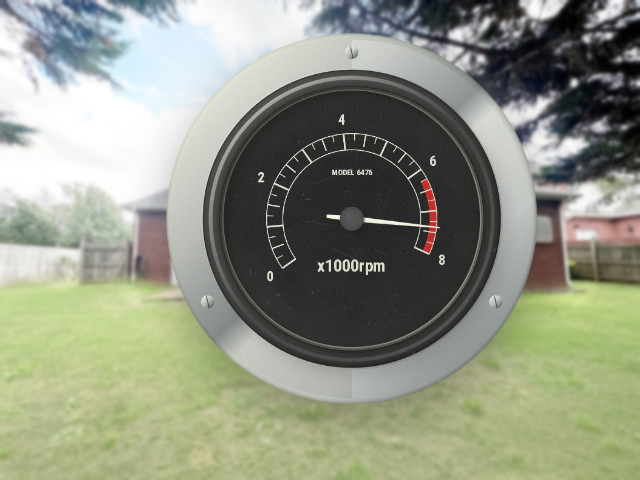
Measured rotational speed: 7375 (rpm)
